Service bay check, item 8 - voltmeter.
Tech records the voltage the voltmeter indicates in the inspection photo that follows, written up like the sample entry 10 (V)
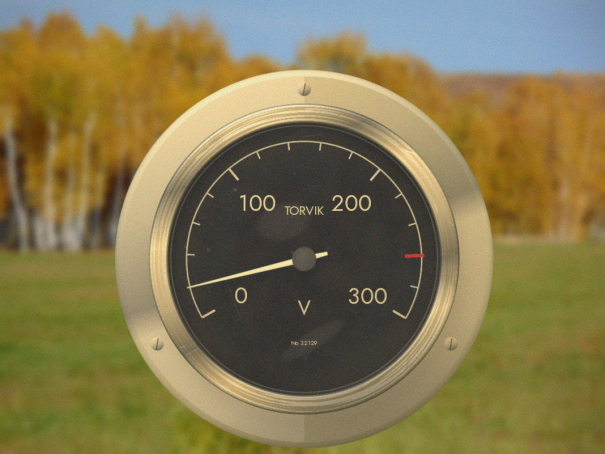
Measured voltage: 20 (V)
